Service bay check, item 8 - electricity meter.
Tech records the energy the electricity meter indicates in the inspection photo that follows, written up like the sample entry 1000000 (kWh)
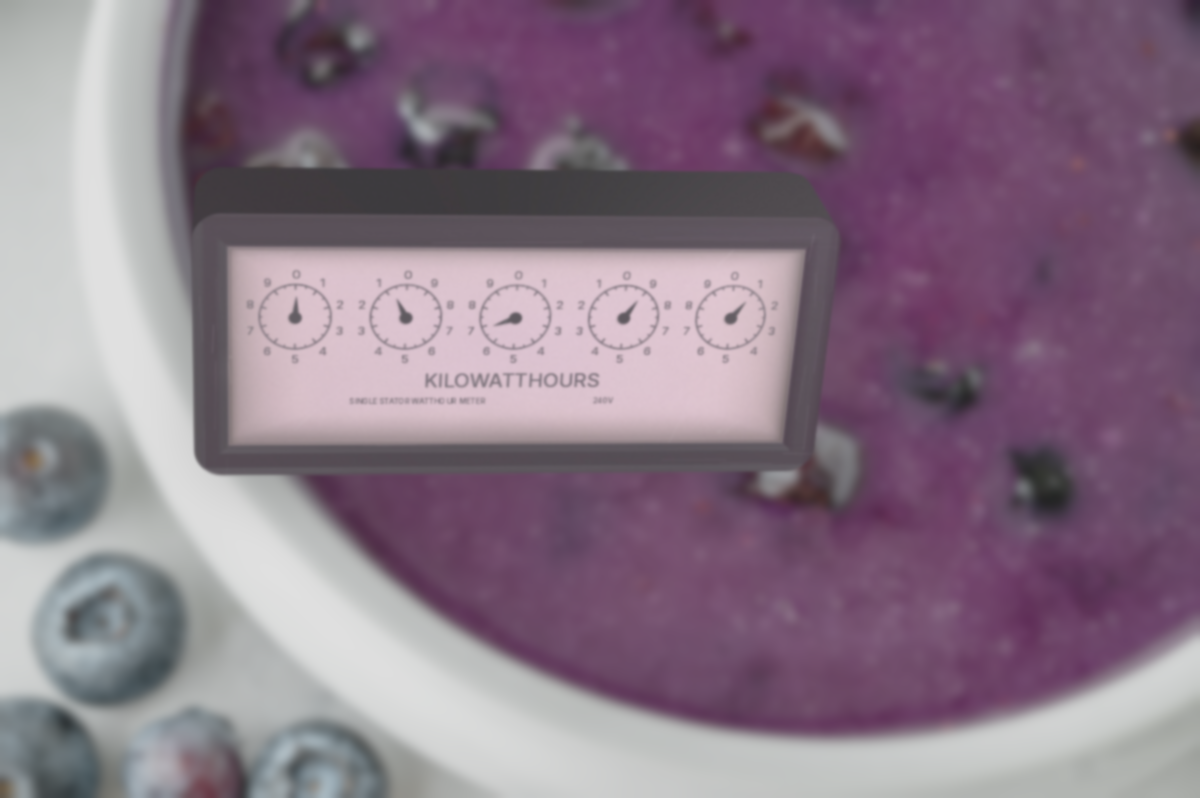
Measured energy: 691 (kWh)
